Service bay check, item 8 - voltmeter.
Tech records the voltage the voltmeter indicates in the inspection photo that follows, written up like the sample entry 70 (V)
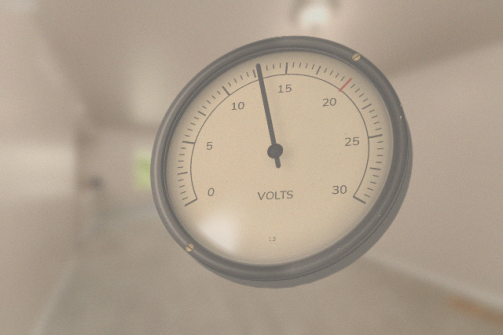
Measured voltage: 13 (V)
